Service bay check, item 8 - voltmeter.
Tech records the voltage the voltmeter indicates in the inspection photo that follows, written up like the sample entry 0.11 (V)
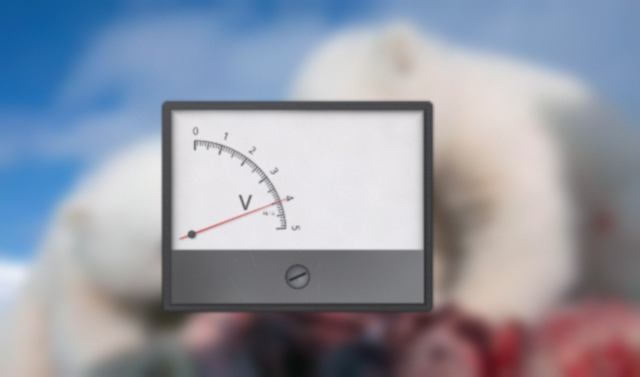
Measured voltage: 4 (V)
